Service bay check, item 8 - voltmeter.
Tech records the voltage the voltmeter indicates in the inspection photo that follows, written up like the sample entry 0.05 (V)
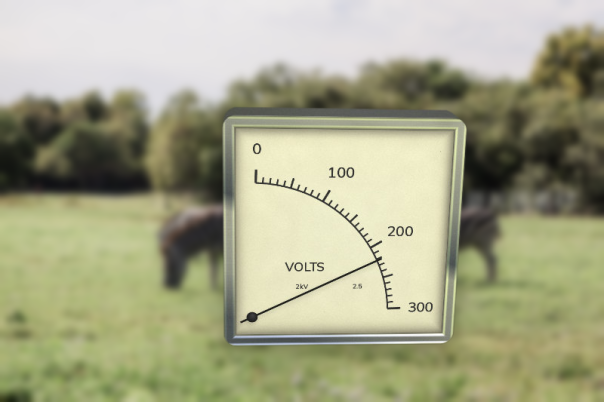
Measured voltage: 220 (V)
